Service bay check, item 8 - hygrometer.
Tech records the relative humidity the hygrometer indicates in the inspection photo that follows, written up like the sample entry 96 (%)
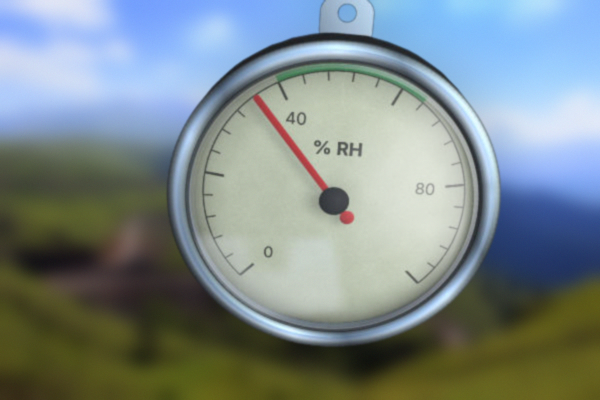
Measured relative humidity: 36 (%)
